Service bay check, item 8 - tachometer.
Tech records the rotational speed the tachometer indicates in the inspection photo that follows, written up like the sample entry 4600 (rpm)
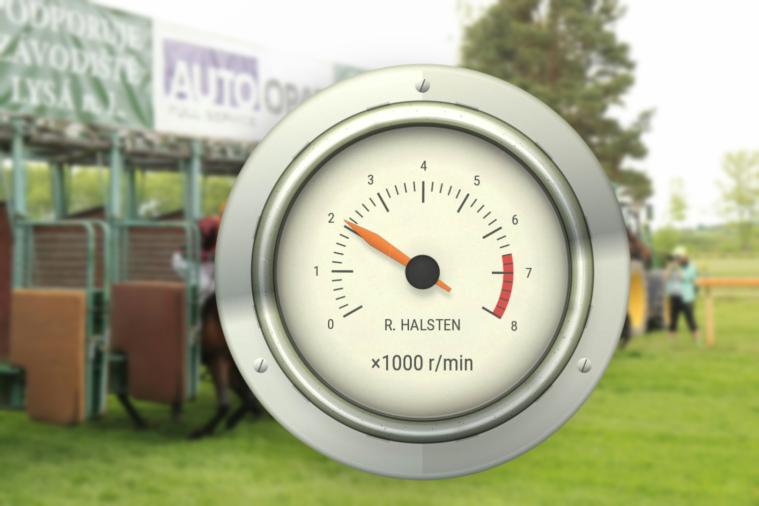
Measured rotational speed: 2100 (rpm)
